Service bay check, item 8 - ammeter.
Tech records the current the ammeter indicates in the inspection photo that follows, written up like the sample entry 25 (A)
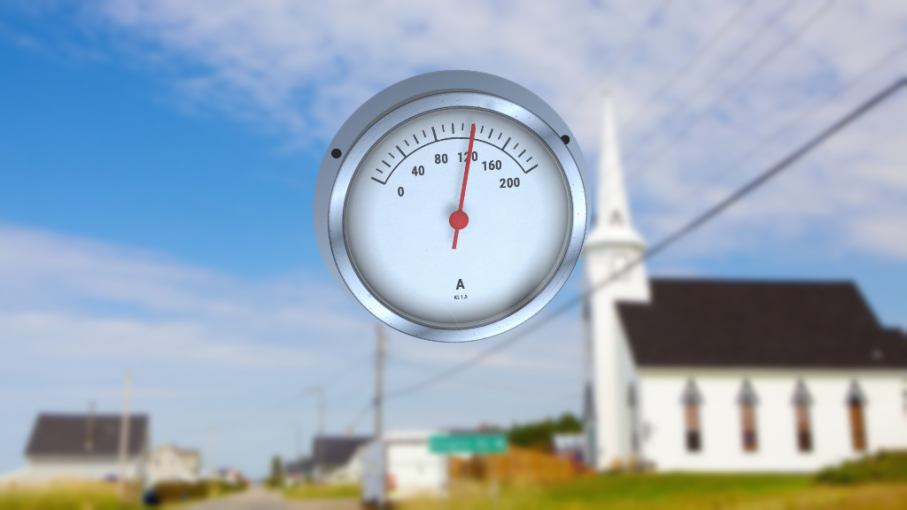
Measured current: 120 (A)
